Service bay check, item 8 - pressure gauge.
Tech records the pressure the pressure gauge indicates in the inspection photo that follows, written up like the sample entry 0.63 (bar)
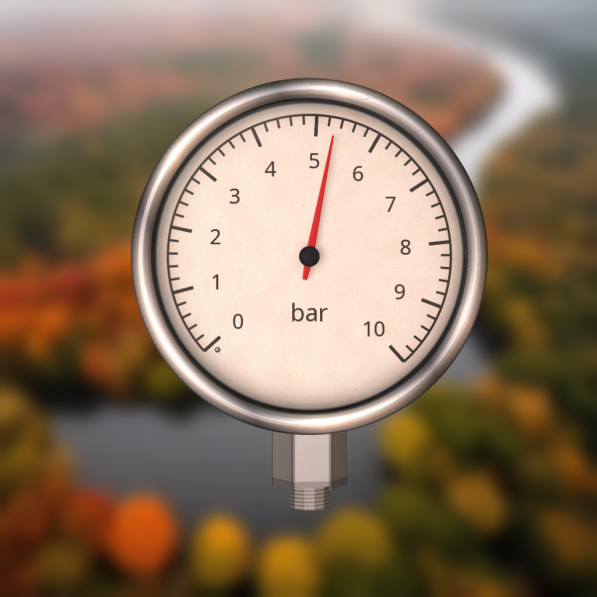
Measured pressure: 5.3 (bar)
